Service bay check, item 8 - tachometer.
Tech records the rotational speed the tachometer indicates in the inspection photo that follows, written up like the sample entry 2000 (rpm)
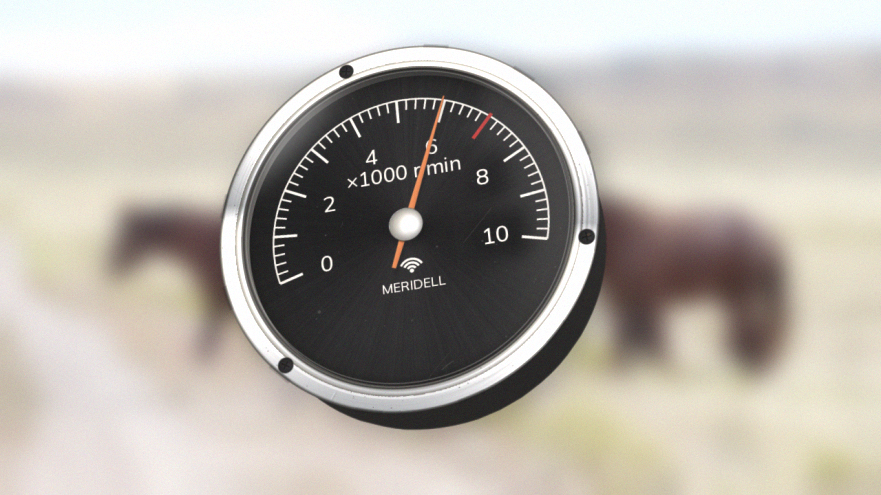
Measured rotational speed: 6000 (rpm)
